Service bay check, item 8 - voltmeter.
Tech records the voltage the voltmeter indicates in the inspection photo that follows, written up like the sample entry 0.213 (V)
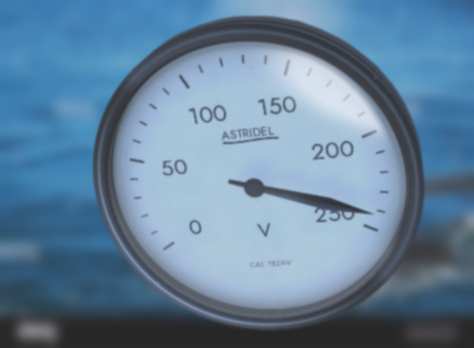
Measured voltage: 240 (V)
